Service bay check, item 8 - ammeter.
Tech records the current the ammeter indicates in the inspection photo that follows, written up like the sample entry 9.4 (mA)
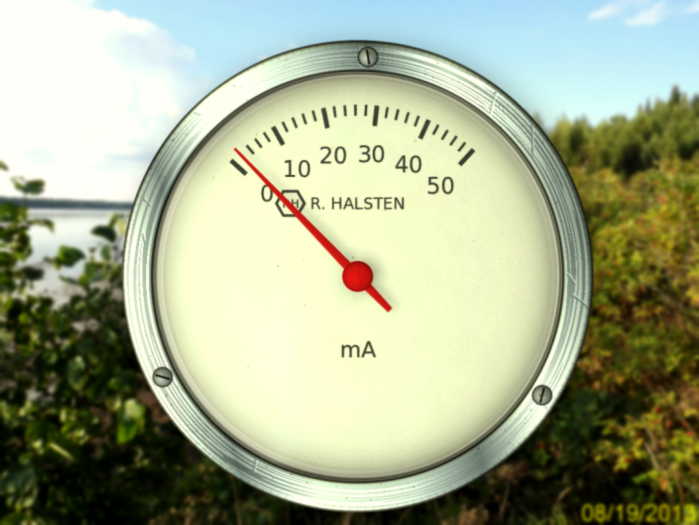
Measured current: 2 (mA)
